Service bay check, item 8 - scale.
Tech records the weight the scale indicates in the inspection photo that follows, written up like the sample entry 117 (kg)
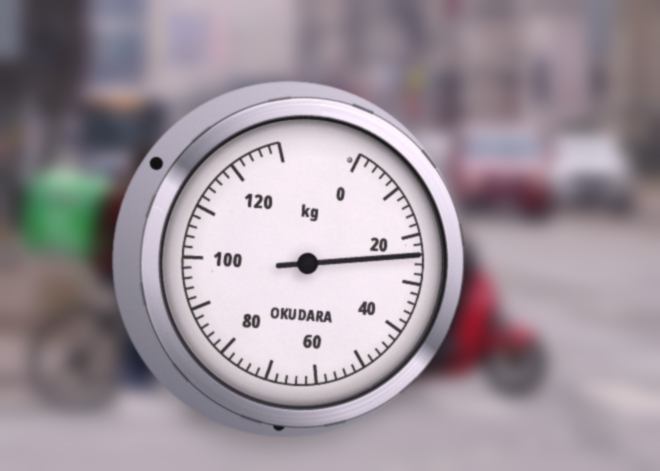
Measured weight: 24 (kg)
